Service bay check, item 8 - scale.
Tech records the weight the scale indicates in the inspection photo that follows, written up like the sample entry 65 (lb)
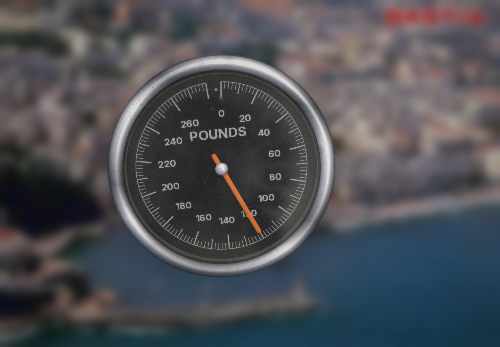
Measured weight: 120 (lb)
